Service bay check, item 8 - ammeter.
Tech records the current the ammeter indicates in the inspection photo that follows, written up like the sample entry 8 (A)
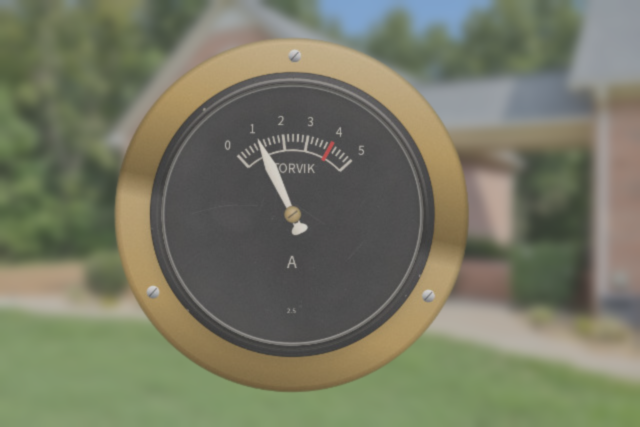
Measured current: 1 (A)
